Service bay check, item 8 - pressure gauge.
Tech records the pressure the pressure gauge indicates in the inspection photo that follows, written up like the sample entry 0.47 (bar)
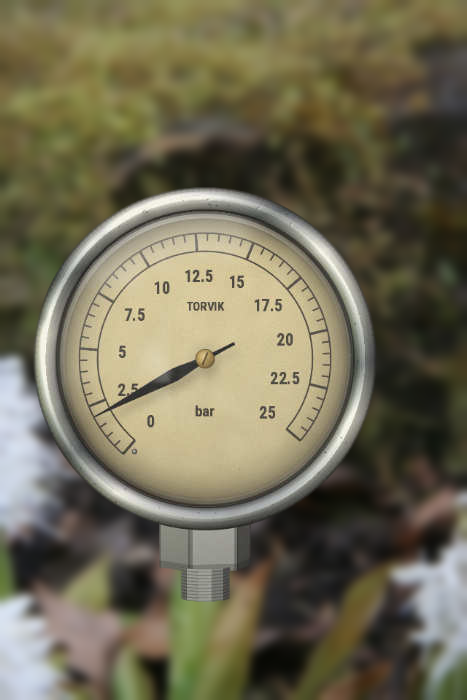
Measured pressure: 2 (bar)
